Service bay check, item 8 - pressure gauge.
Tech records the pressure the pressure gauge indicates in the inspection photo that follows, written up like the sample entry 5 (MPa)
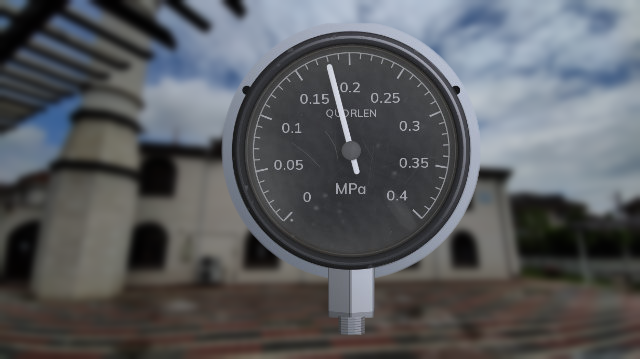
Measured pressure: 0.18 (MPa)
